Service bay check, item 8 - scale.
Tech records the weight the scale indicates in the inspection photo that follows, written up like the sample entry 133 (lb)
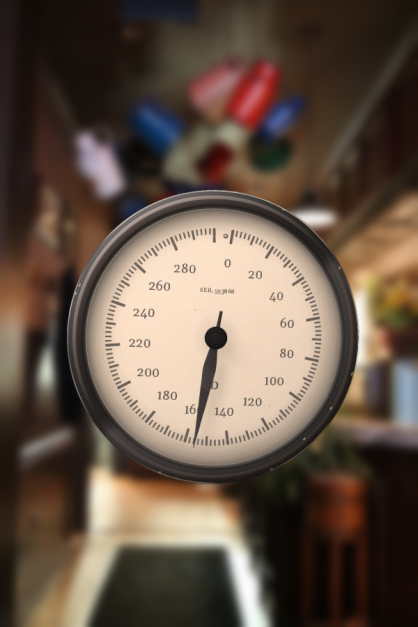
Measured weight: 156 (lb)
